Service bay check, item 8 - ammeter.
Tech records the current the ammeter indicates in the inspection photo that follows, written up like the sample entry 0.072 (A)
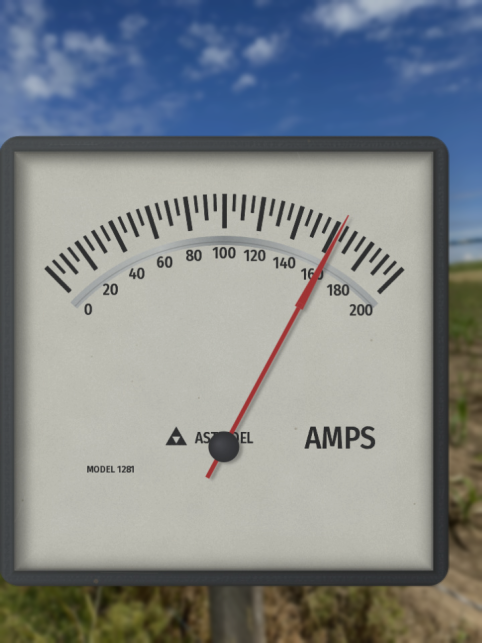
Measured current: 162.5 (A)
